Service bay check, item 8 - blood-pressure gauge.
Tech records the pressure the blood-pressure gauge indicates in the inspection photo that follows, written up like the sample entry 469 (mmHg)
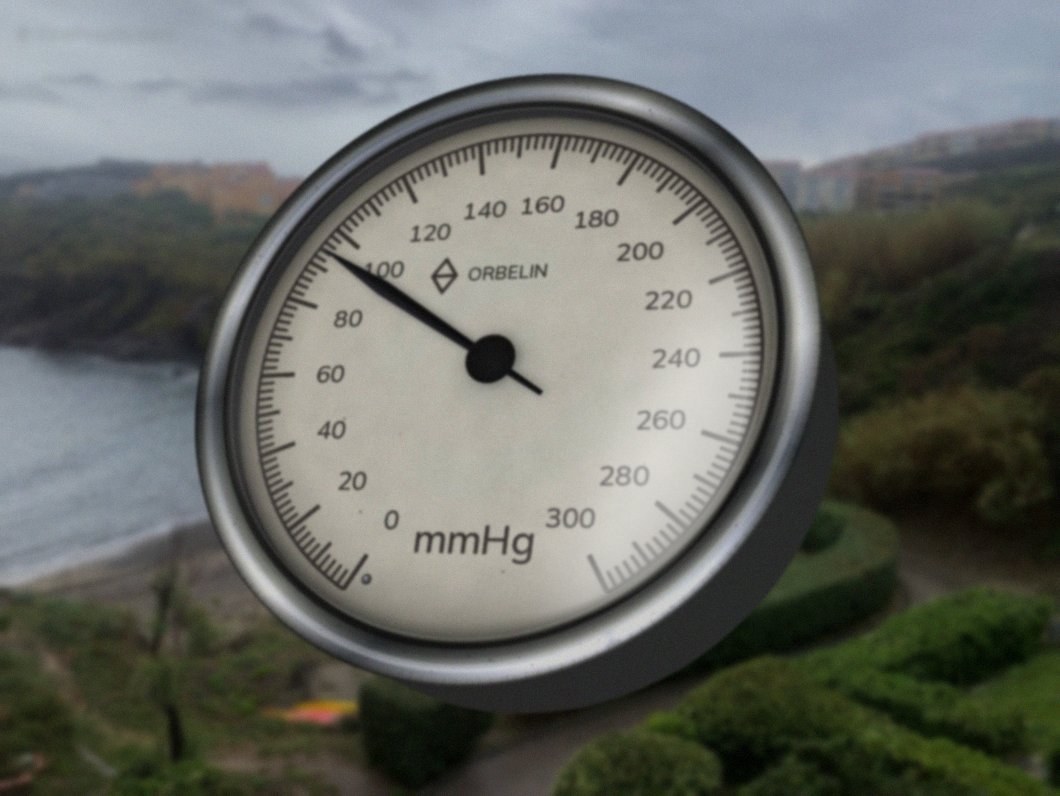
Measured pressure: 94 (mmHg)
